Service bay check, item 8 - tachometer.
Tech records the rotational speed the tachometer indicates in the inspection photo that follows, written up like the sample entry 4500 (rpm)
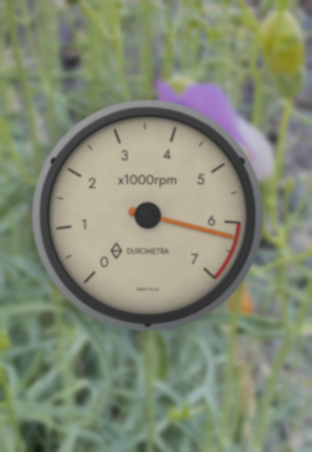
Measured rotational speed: 6250 (rpm)
